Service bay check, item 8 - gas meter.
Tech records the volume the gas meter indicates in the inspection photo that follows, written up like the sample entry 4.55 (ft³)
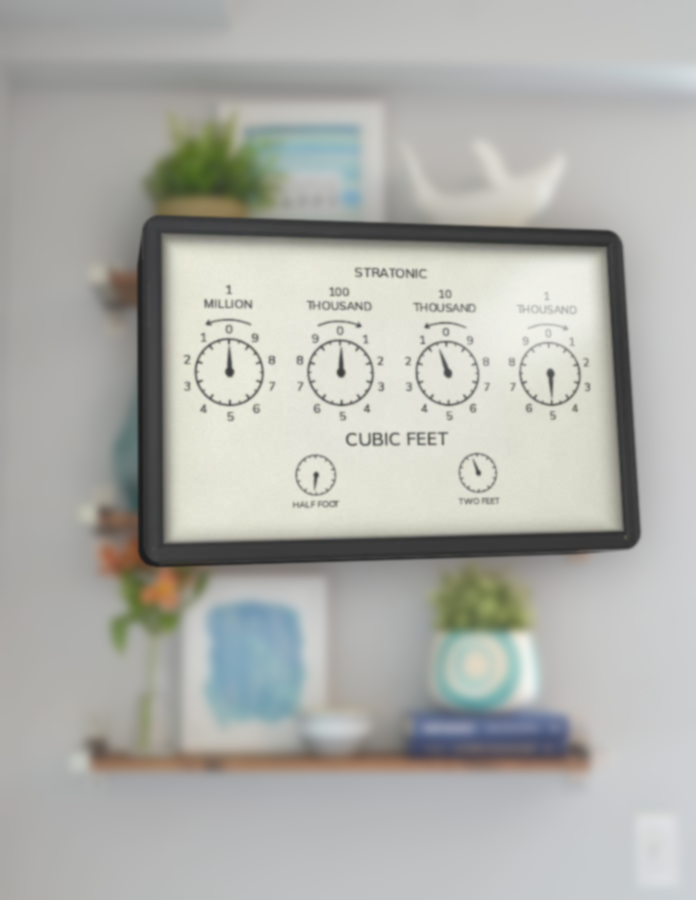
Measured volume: 500 (ft³)
